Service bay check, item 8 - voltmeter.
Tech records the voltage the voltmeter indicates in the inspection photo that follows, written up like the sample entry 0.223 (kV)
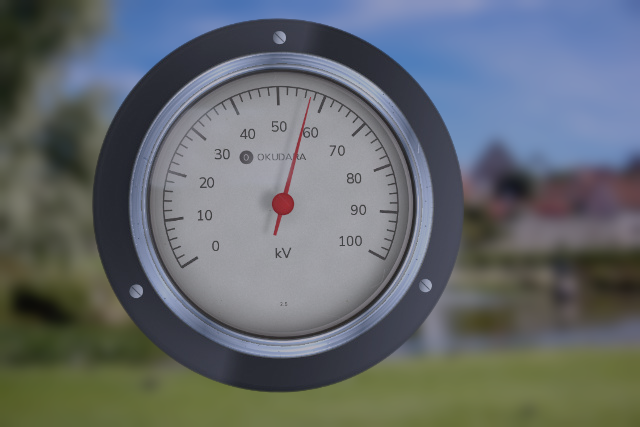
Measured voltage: 57 (kV)
